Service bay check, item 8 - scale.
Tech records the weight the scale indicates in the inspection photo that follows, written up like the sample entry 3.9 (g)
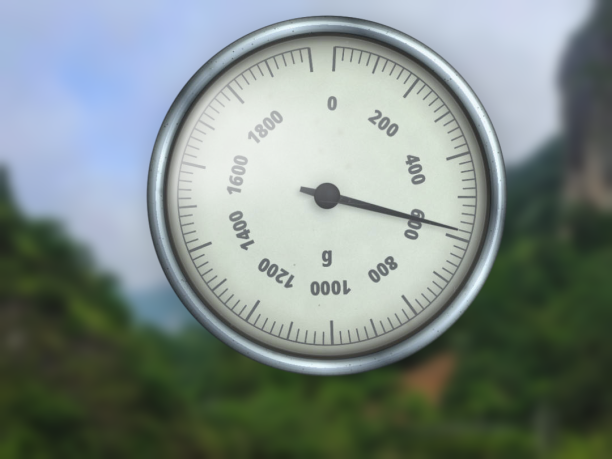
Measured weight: 580 (g)
